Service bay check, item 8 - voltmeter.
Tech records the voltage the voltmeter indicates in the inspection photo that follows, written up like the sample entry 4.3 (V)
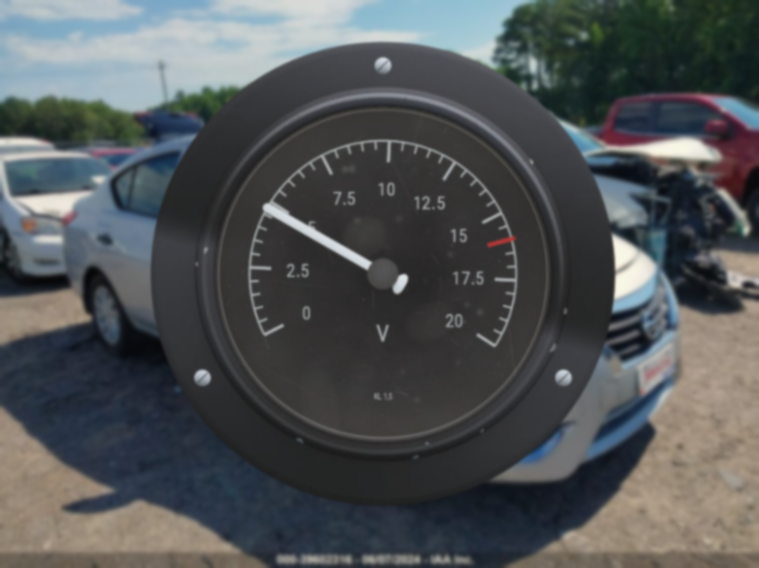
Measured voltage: 4.75 (V)
